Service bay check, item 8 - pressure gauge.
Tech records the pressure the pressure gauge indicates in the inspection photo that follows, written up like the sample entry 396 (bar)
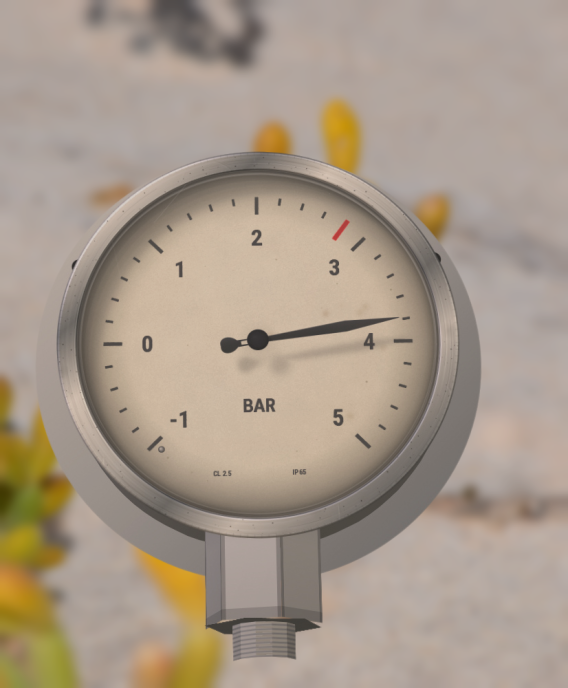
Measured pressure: 3.8 (bar)
